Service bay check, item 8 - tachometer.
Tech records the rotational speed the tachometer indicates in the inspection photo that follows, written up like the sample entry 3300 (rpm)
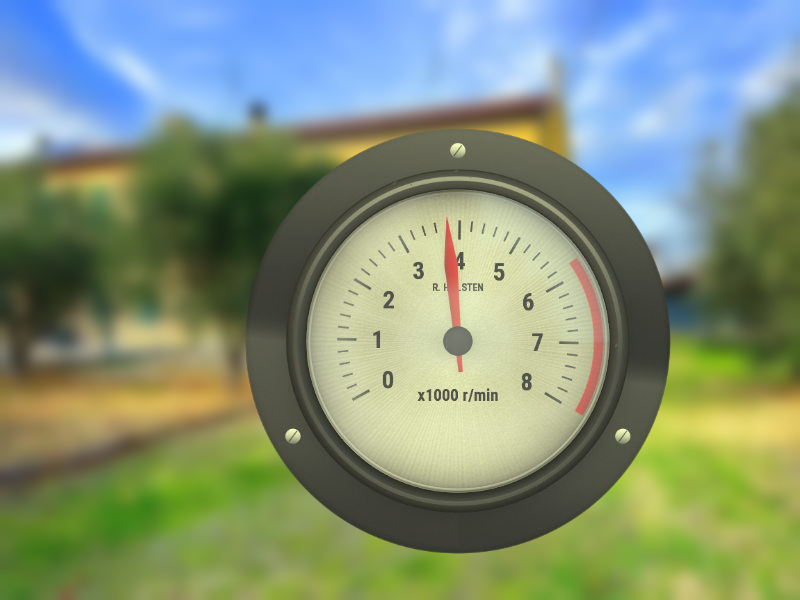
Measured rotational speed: 3800 (rpm)
